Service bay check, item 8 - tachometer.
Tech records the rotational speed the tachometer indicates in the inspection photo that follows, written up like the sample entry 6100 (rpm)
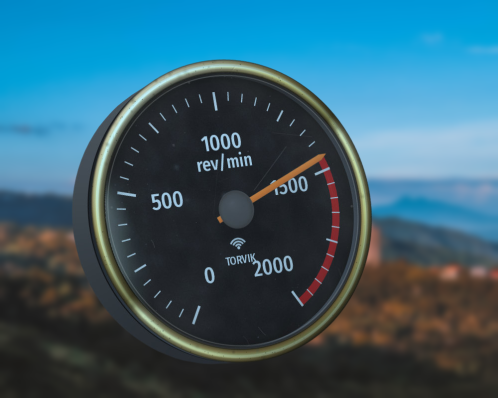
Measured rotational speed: 1450 (rpm)
